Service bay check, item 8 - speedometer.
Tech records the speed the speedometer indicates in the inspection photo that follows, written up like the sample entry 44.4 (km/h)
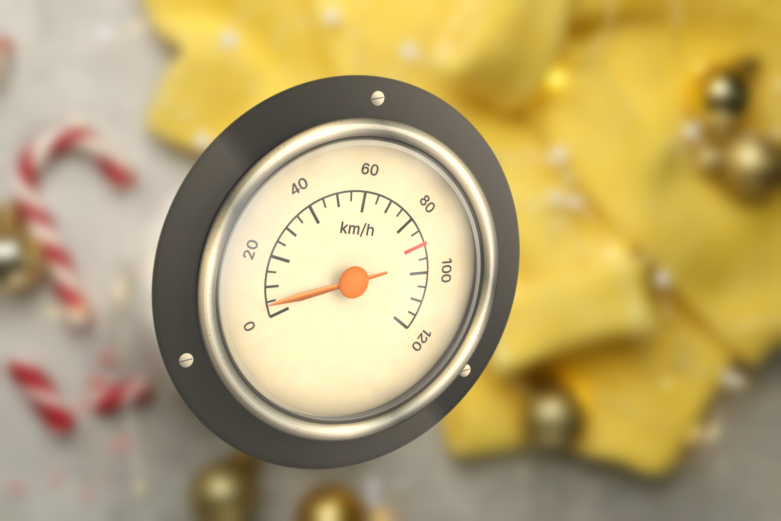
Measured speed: 5 (km/h)
